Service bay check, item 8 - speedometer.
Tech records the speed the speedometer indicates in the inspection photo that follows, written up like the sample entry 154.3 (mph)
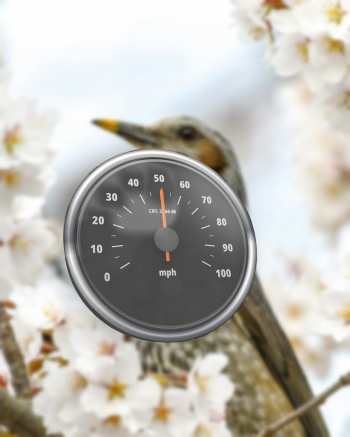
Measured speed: 50 (mph)
